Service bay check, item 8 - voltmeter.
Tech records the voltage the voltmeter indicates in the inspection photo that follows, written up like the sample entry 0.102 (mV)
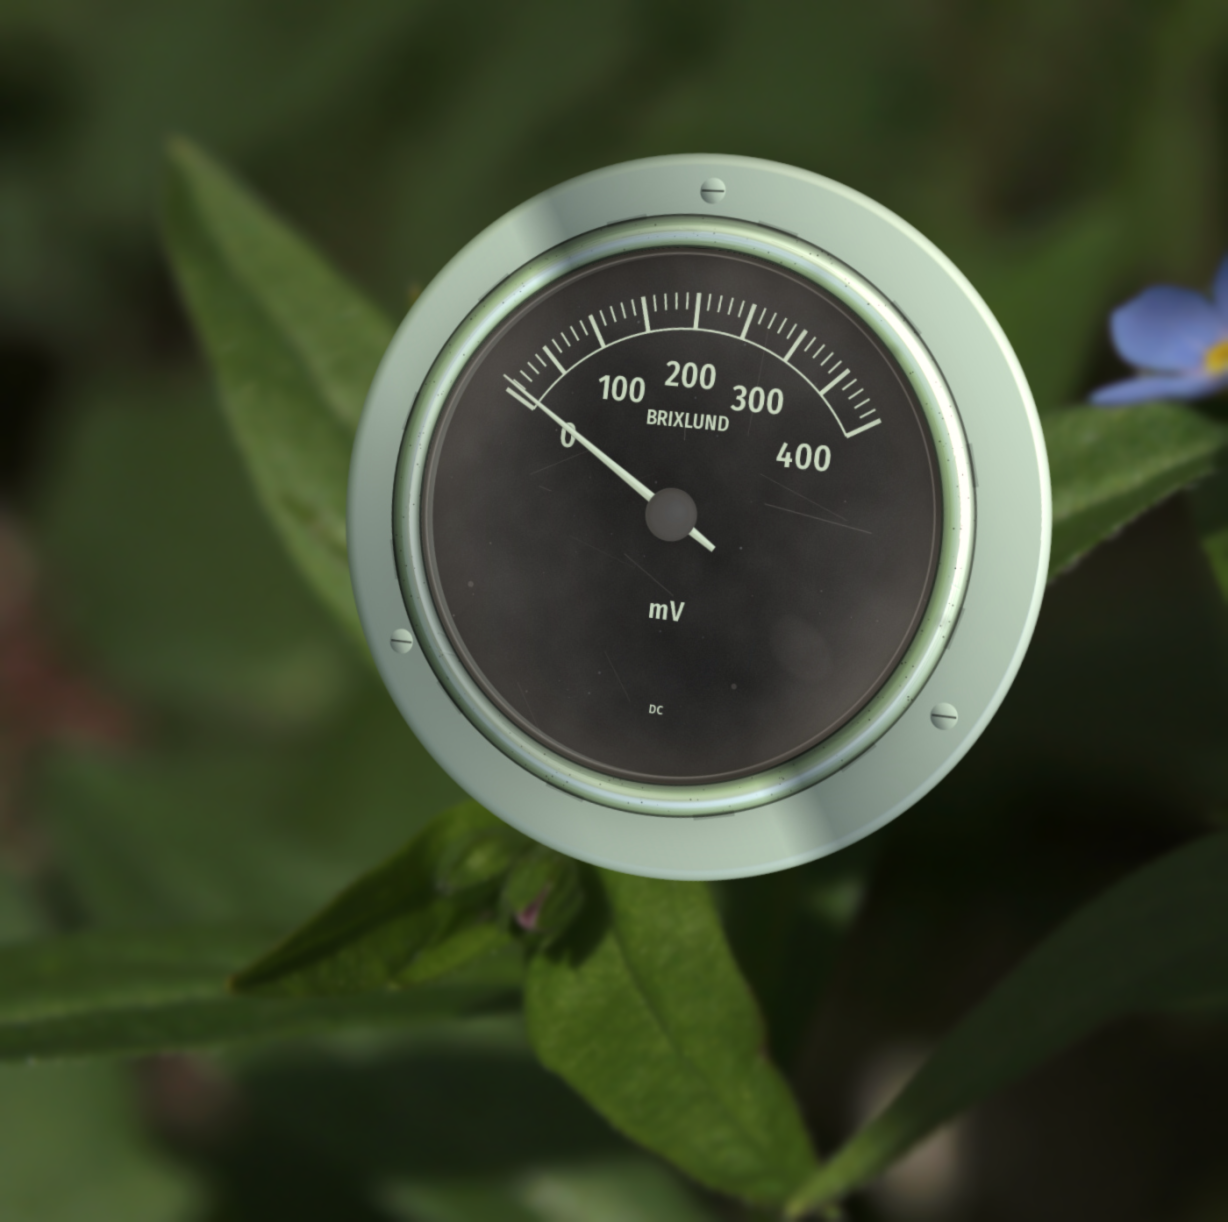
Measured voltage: 10 (mV)
